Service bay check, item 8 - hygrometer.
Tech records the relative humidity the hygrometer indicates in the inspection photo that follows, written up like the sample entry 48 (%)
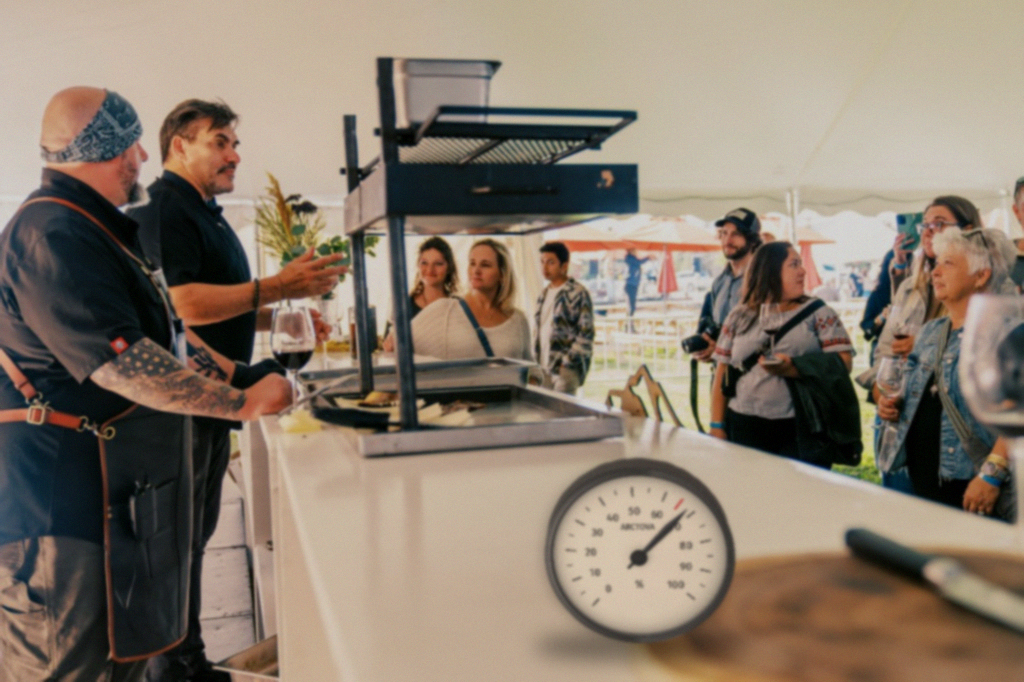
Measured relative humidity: 67.5 (%)
